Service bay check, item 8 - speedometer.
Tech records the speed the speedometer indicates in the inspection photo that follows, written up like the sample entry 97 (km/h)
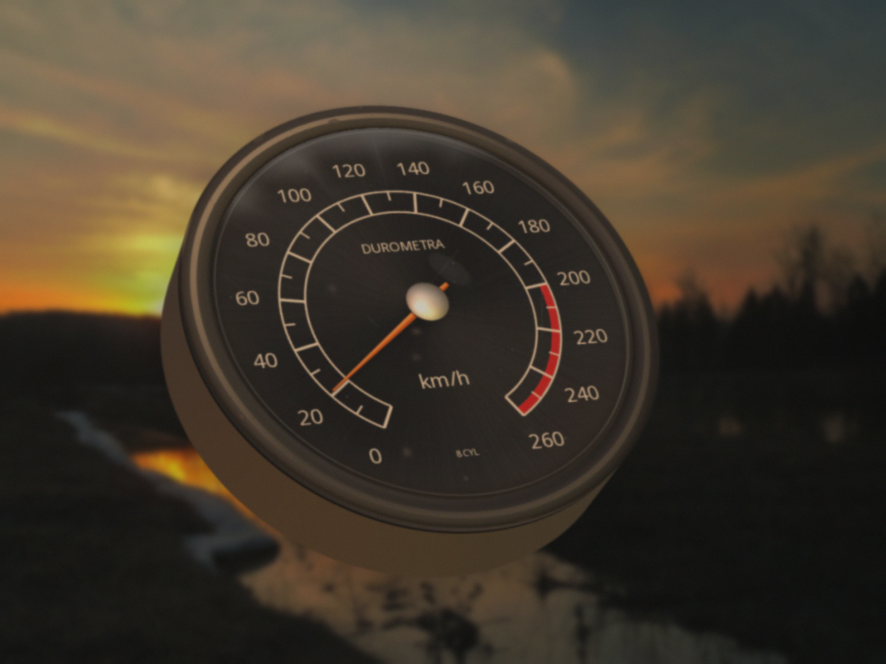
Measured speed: 20 (km/h)
